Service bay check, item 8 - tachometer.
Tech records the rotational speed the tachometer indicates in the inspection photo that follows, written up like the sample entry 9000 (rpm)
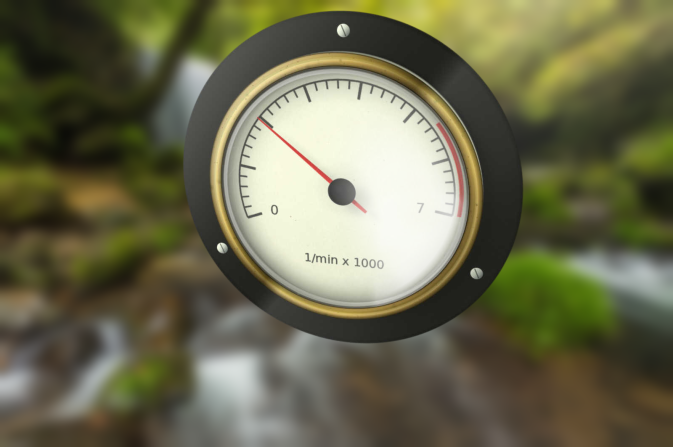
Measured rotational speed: 2000 (rpm)
